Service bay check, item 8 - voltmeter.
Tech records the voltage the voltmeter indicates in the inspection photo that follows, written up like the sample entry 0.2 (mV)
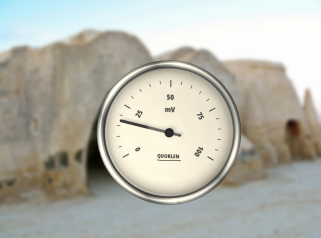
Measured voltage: 17.5 (mV)
